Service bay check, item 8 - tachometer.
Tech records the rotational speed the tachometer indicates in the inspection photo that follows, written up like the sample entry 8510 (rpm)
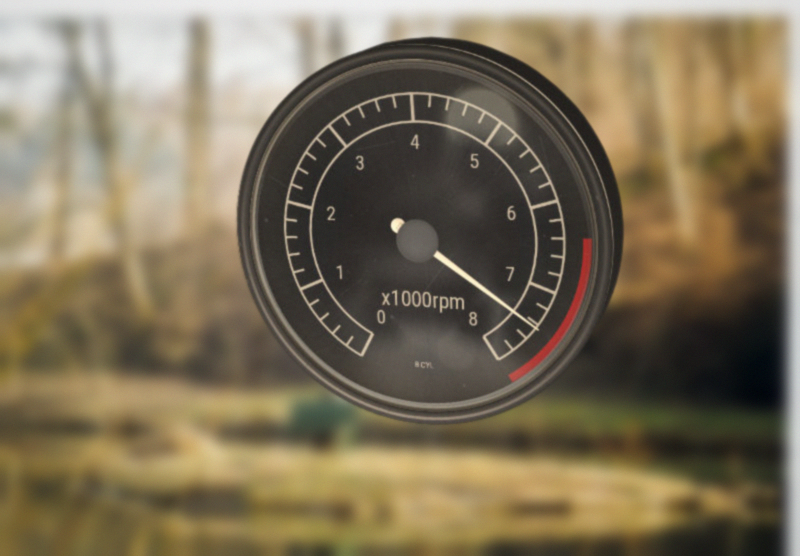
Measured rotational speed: 7400 (rpm)
